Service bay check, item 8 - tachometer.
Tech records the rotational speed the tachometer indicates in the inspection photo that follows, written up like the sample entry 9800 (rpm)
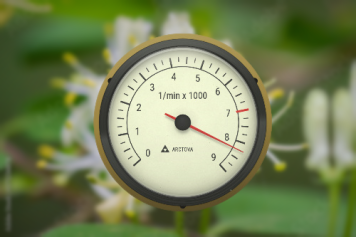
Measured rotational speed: 8250 (rpm)
